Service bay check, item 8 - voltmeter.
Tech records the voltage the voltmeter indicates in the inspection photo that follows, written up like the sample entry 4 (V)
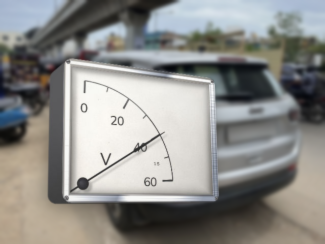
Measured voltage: 40 (V)
